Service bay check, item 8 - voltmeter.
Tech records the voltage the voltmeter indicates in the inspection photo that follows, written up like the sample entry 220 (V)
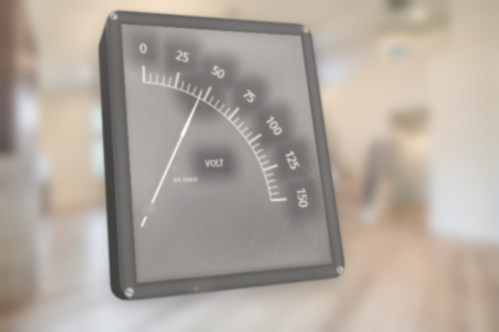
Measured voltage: 45 (V)
